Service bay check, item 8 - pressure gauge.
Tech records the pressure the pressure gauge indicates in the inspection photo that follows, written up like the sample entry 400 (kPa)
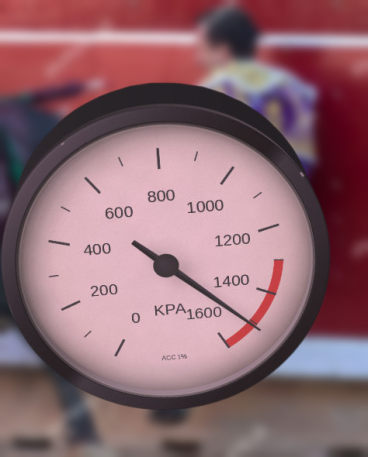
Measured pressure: 1500 (kPa)
